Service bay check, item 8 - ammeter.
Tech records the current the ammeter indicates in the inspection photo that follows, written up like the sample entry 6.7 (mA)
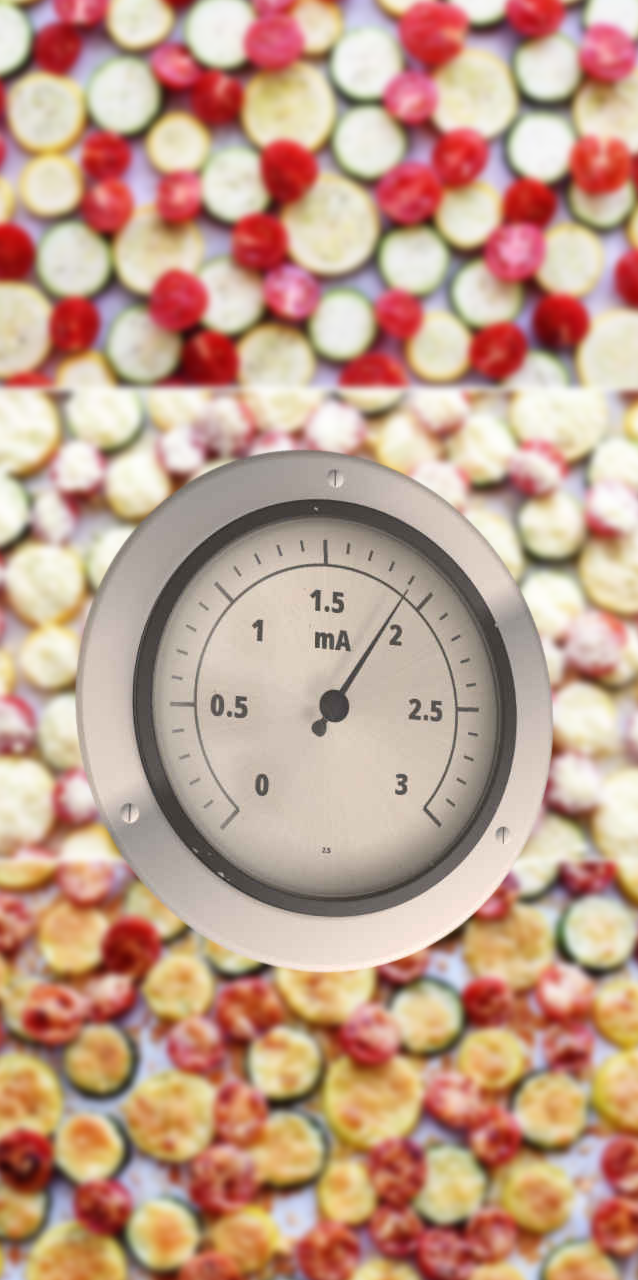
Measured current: 1.9 (mA)
